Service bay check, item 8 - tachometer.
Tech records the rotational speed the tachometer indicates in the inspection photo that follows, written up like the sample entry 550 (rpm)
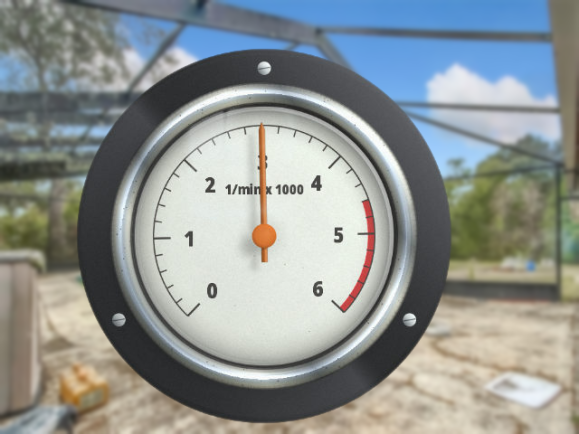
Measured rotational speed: 3000 (rpm)
